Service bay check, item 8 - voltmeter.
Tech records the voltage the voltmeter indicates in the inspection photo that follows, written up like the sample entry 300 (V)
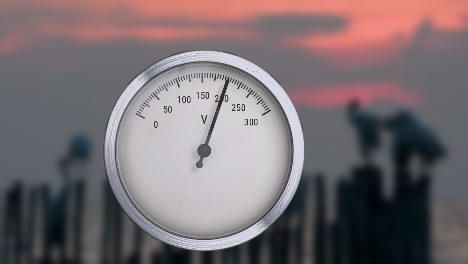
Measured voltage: 200 (V)
